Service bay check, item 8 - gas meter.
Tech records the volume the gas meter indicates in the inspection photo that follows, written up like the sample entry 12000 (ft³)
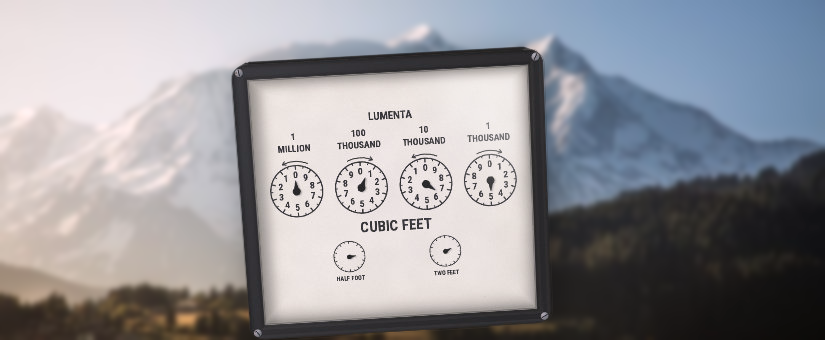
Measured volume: 6500 (ft³)
